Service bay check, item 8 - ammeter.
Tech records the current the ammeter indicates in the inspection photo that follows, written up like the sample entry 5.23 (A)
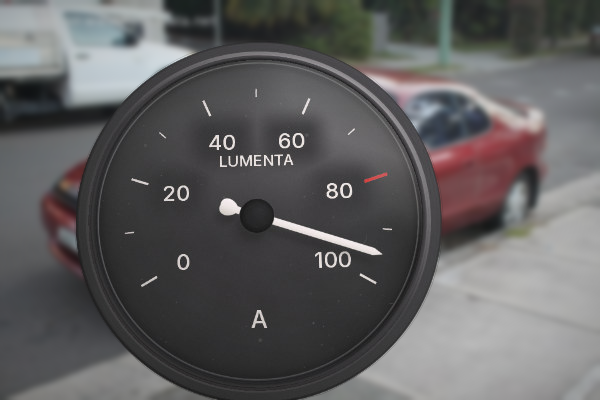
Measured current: 95 (A)
